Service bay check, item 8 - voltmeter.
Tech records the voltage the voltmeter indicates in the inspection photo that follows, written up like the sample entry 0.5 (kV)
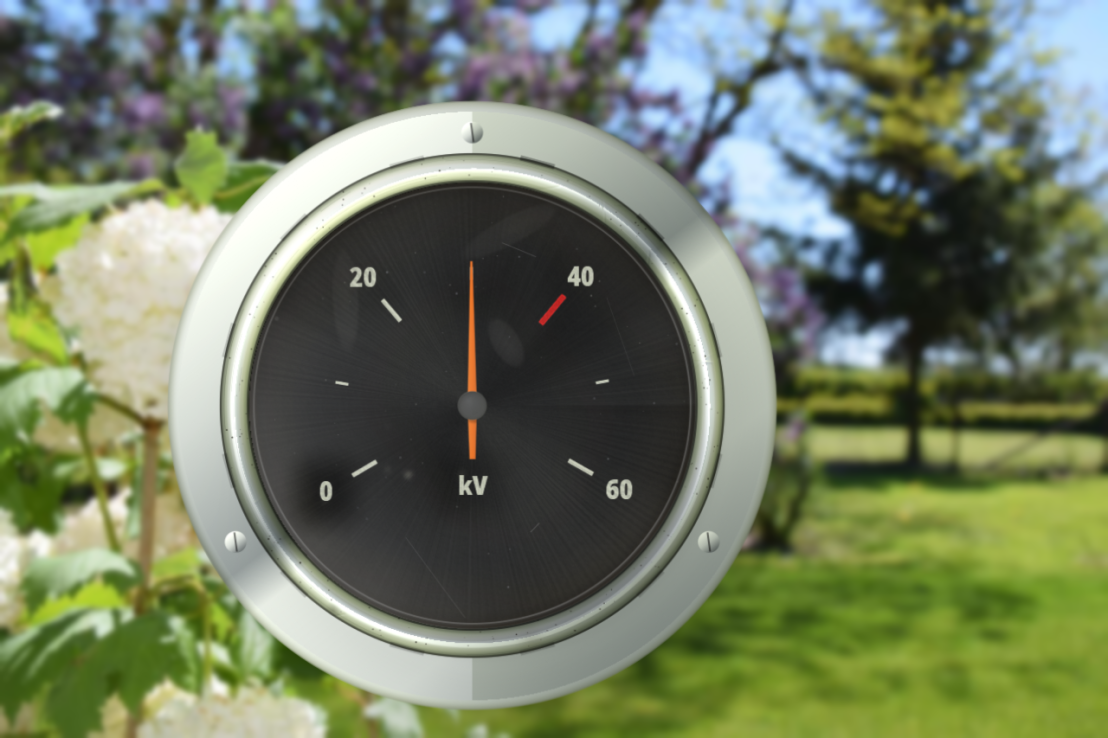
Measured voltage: 30 (kV)
